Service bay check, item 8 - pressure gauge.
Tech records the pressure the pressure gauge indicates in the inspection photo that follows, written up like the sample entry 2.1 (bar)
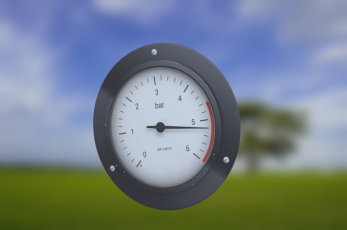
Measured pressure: 5.2 (bar)
